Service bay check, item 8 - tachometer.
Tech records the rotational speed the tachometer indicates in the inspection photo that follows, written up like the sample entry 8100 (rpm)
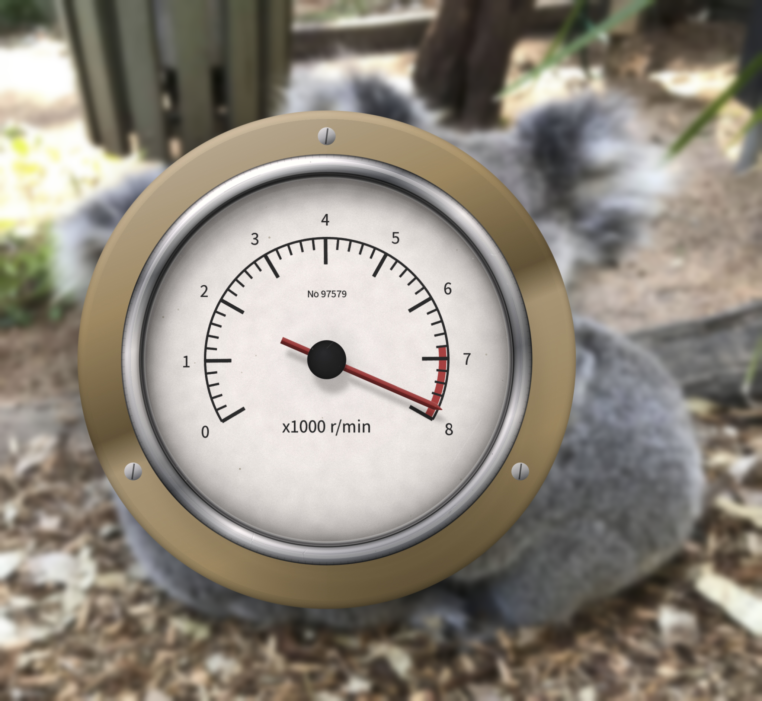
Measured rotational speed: 7800 (rpm)
